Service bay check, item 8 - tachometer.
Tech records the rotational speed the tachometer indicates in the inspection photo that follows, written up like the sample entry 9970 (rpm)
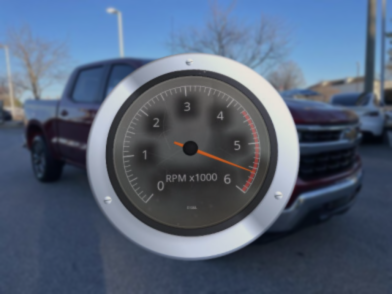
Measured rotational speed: 5600 (rpm)
